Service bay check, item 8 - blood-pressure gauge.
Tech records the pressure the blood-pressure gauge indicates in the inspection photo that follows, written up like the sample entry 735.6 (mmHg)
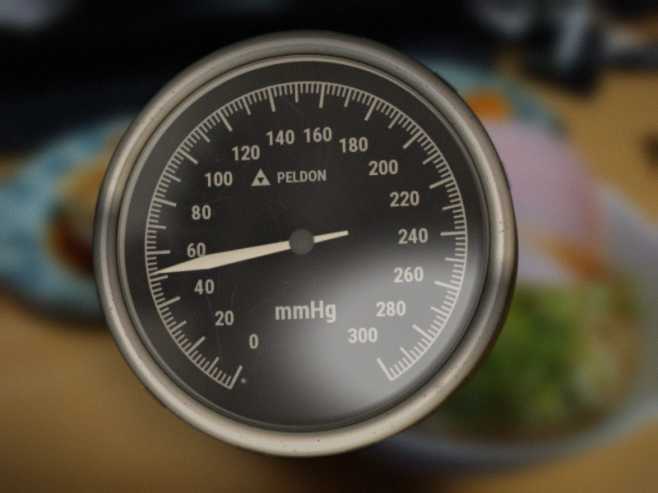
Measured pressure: 52 (mmHg)
